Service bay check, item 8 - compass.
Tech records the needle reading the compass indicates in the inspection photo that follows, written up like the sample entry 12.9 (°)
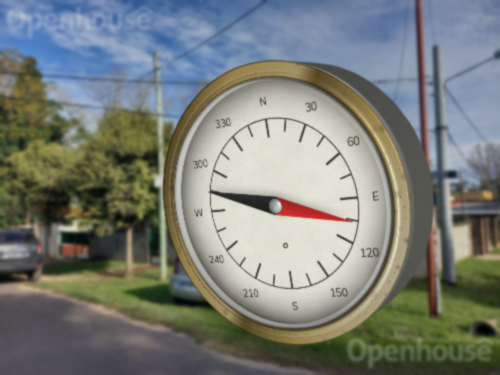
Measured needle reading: 105 (°)
